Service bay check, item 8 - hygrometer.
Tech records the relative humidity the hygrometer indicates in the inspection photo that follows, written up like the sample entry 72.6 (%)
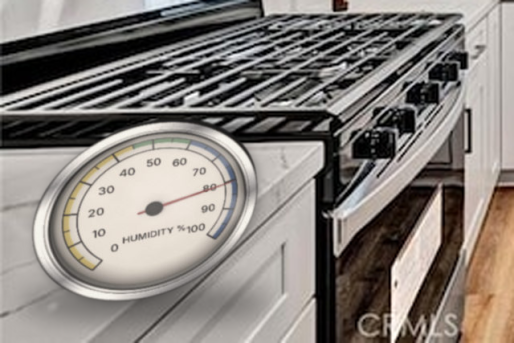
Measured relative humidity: 80 (%)
